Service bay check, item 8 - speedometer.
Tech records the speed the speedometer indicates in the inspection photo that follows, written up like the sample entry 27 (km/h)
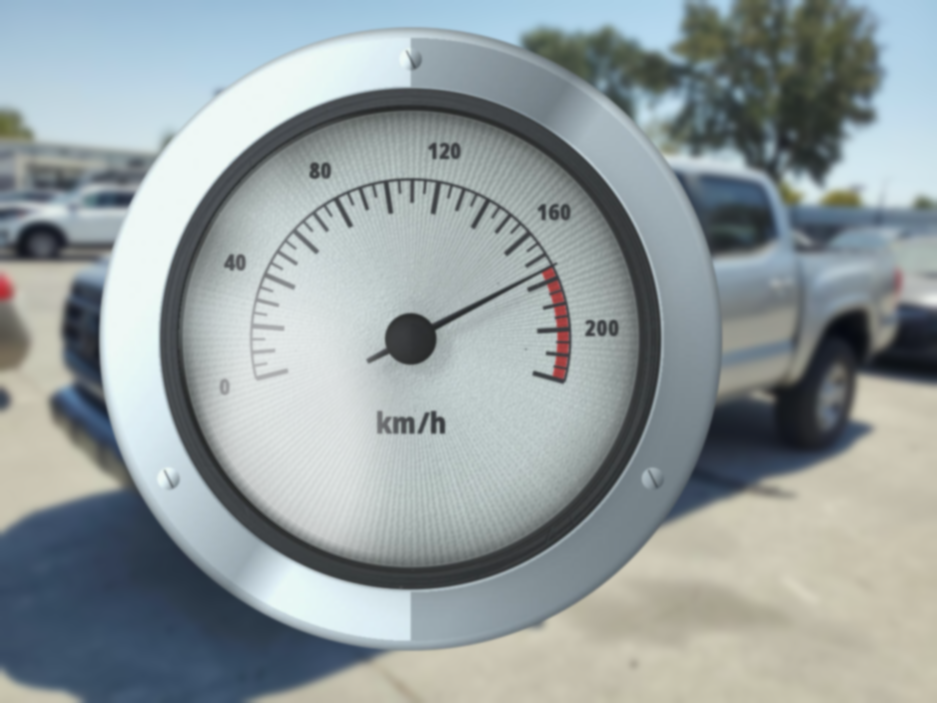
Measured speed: 175 (km/h)
